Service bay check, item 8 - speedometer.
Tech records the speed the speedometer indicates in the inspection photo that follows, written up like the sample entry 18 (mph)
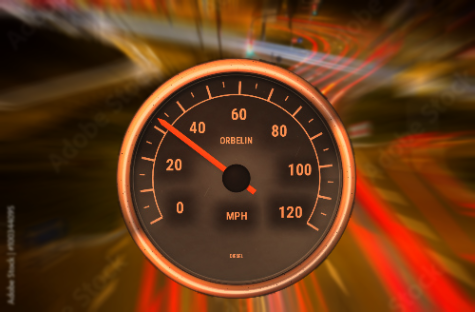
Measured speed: 32.5 (mph)
